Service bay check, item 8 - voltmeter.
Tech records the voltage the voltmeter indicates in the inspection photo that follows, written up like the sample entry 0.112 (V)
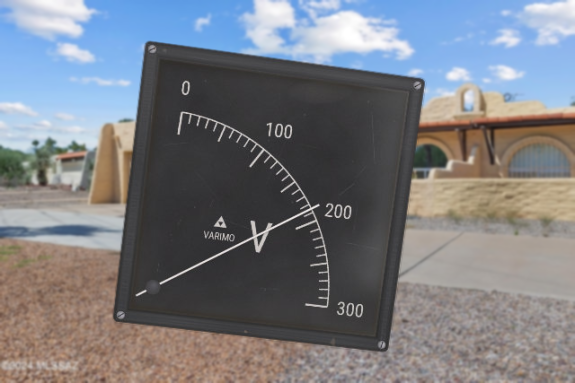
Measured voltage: 185 (V)
